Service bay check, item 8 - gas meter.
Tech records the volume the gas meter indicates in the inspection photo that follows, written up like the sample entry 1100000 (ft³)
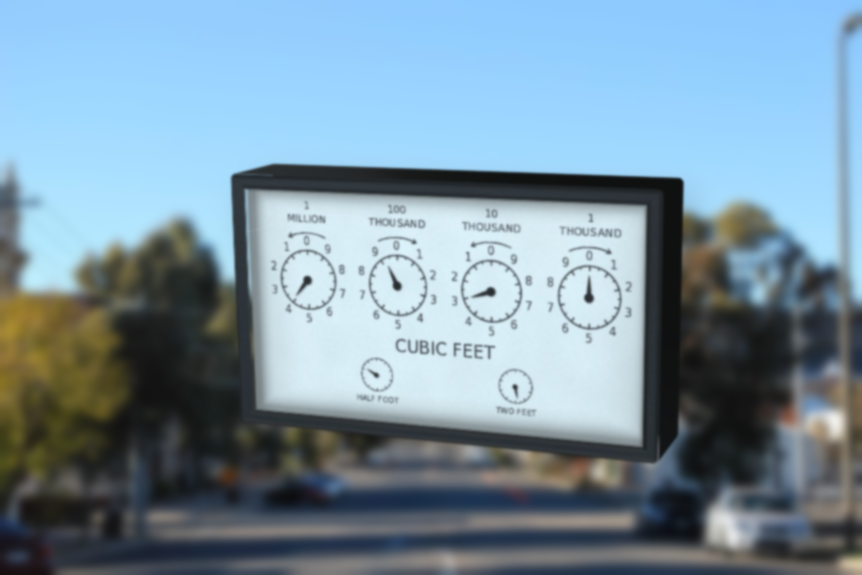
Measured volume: 393000 (ft³)
